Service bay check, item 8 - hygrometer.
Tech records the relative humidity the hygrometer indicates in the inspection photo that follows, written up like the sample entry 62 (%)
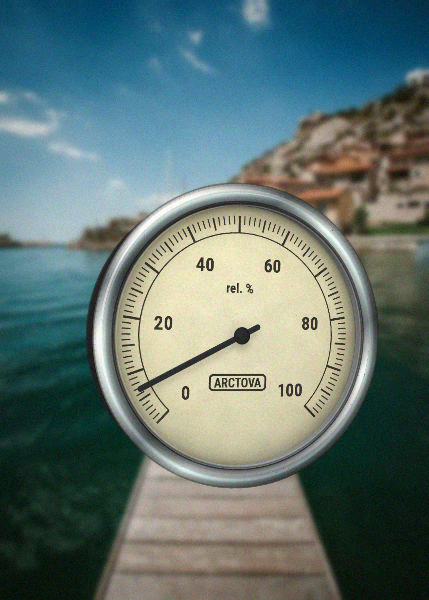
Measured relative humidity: 7 (%)
